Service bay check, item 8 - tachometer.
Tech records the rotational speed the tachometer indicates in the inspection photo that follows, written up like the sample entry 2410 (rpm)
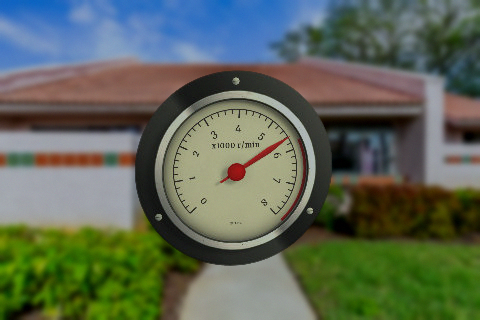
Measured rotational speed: 5600 (rpm)
